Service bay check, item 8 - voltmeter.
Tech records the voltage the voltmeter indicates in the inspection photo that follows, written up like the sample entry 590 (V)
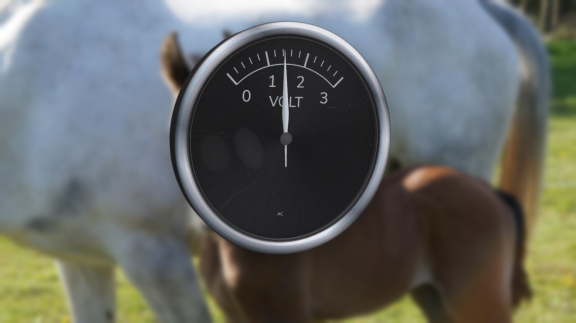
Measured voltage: 1.4 (V)
